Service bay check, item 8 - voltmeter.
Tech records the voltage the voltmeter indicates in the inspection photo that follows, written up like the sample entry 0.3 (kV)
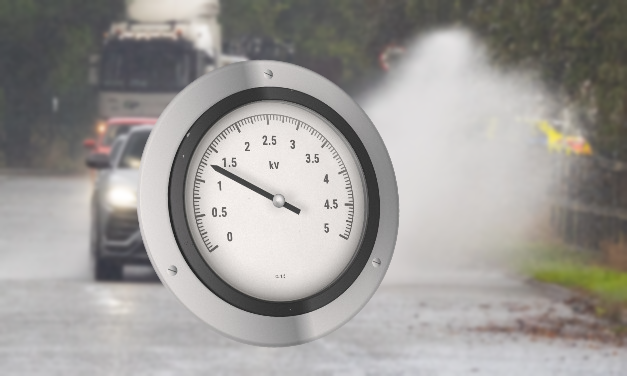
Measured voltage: 1.25 (kV)
